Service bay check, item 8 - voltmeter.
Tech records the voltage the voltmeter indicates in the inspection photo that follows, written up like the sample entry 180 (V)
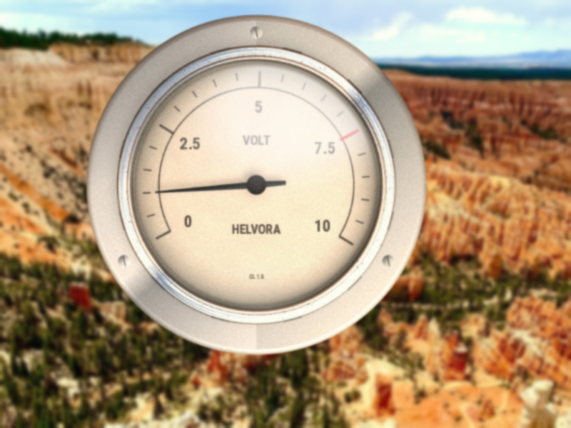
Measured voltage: 1 (V)
